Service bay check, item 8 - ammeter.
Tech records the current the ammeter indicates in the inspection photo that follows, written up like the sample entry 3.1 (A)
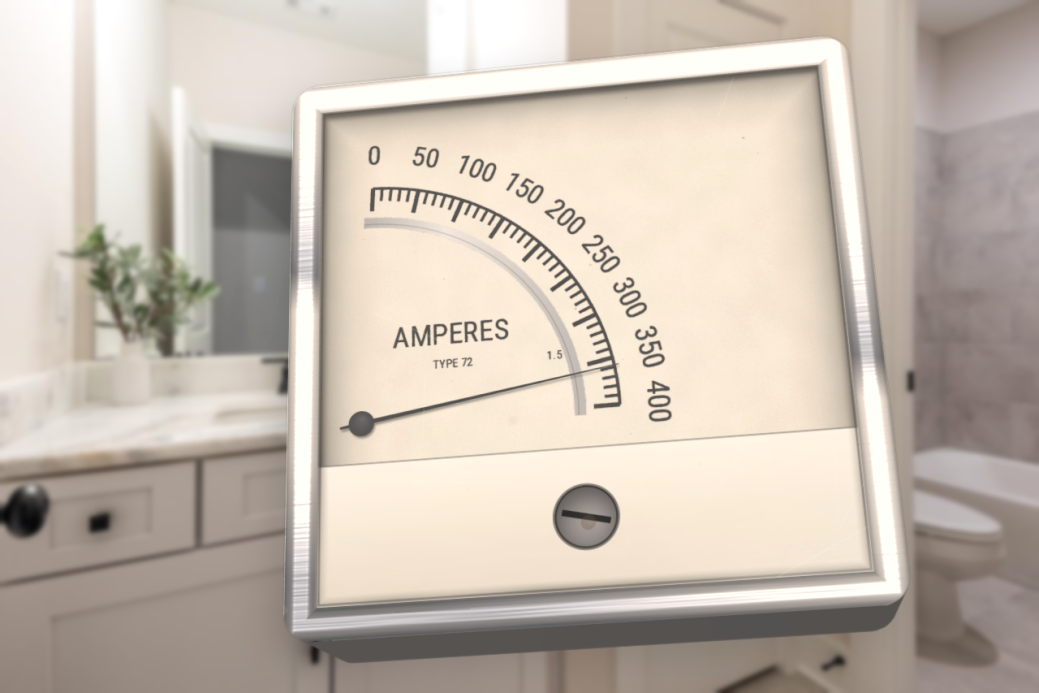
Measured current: 360 (A)
